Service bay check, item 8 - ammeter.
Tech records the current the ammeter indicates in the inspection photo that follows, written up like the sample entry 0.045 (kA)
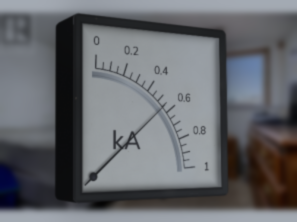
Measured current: 0.55 (kA)
